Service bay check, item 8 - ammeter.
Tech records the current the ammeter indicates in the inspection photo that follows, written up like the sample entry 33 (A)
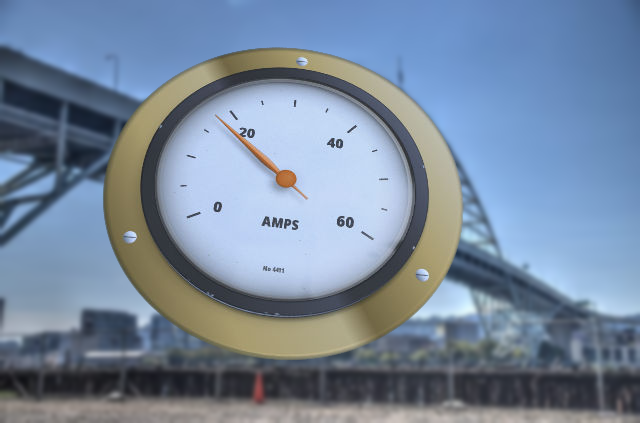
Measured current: 17.5 (A)
